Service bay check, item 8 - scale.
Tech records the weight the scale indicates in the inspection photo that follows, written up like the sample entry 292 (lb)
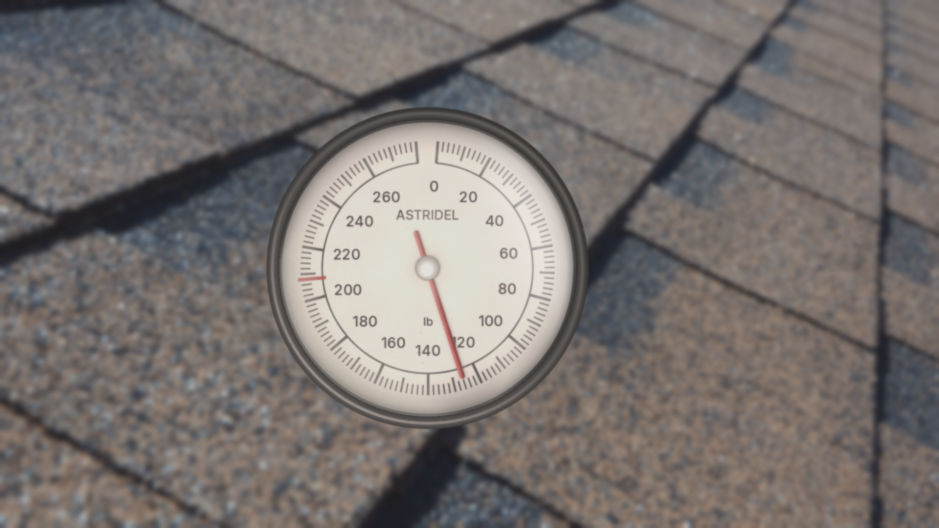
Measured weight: 126 (lb)
